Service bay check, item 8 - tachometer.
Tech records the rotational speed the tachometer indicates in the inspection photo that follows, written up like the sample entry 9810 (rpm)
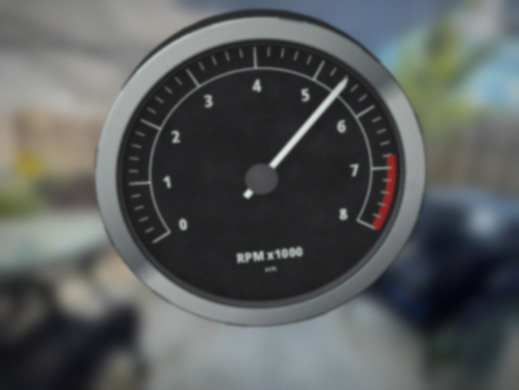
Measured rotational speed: 5400 (rpm)
